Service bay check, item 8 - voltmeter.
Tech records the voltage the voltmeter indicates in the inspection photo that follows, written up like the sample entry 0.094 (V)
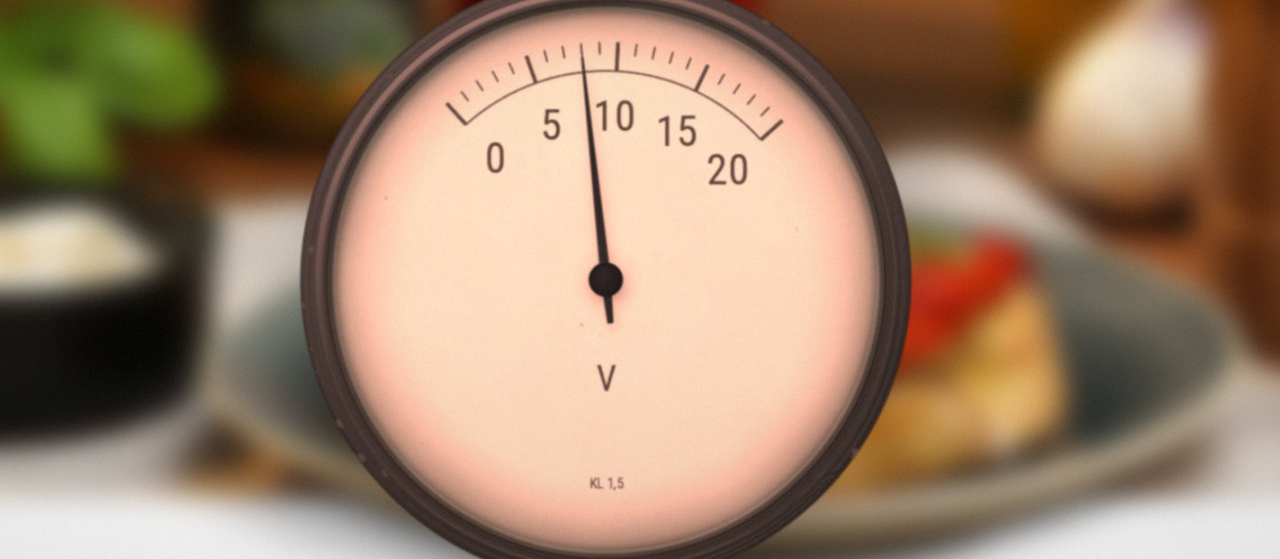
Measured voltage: 8 (V)
